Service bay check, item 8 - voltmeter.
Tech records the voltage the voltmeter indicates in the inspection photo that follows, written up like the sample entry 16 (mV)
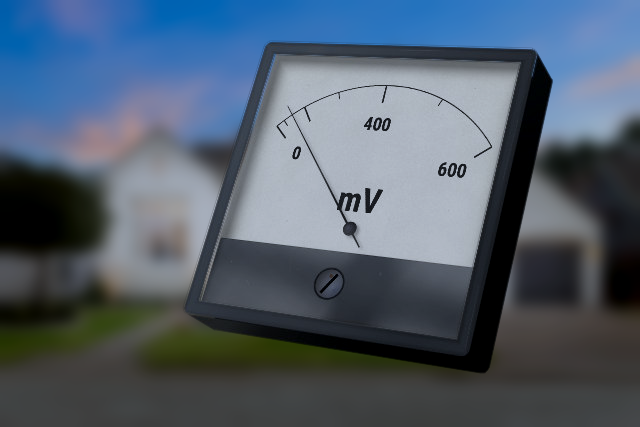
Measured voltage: 150 (mV)
